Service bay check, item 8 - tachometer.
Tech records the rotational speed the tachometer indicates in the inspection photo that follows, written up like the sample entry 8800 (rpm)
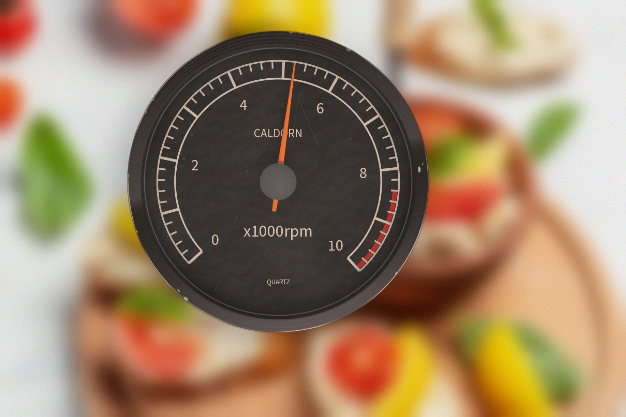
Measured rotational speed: 5200 (rpm)
